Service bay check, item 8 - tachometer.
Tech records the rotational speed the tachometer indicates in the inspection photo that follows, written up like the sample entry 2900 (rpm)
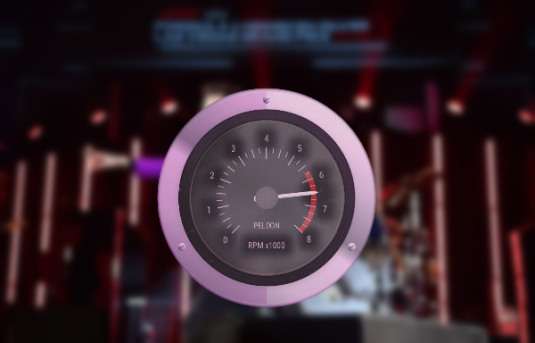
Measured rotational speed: 6500 (rpm)
